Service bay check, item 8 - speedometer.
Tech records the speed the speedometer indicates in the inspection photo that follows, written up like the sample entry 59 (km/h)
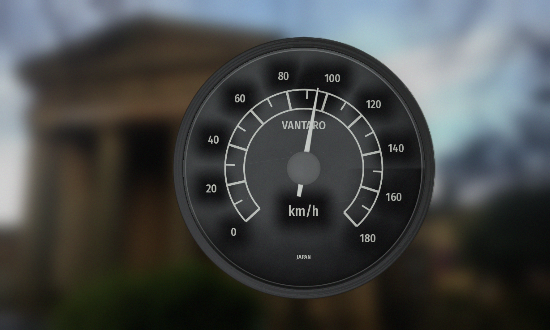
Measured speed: 95 (km/h)
